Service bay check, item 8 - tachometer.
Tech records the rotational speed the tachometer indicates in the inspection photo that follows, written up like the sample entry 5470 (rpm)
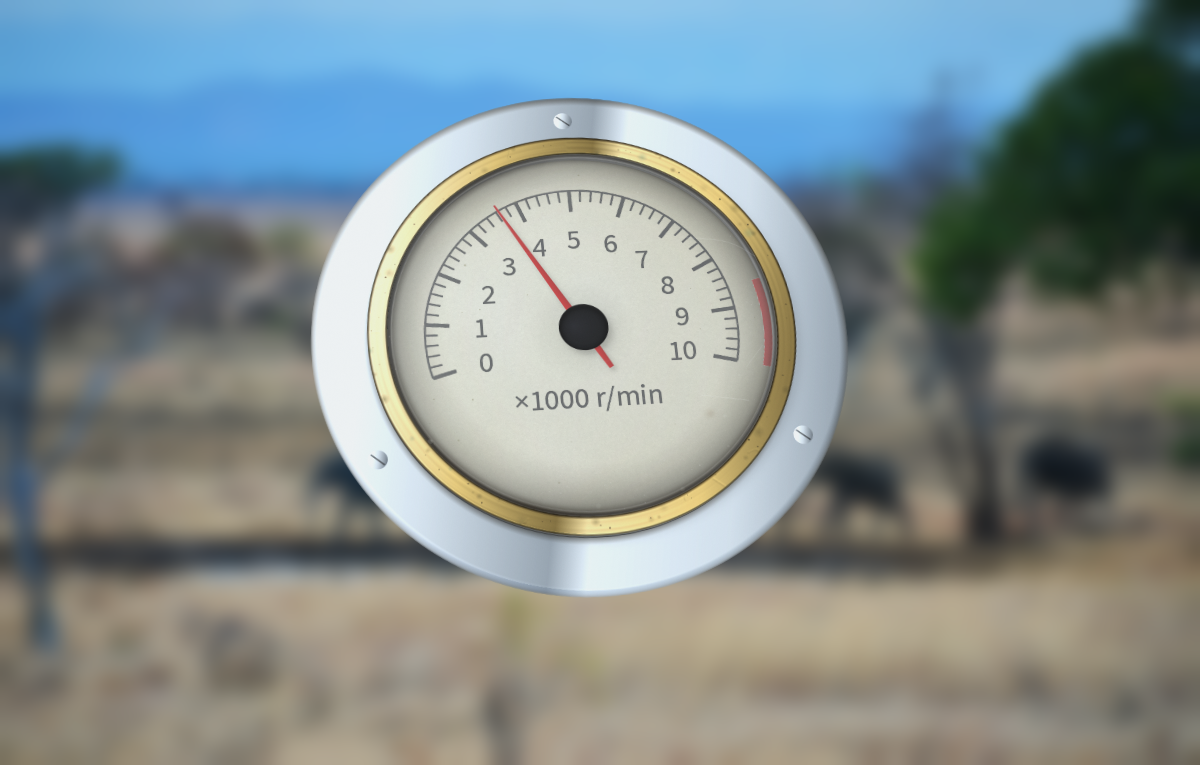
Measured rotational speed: 3600 (rpm)
